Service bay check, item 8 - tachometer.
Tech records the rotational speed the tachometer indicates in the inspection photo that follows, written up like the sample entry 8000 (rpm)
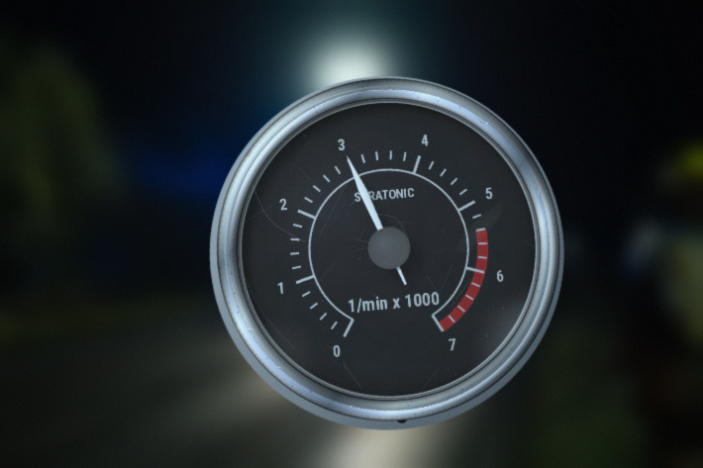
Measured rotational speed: 3000 (rpm)
